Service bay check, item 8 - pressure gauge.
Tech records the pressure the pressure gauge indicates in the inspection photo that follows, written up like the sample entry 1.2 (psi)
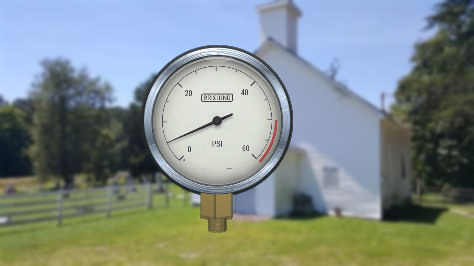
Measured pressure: 5 (psi)
